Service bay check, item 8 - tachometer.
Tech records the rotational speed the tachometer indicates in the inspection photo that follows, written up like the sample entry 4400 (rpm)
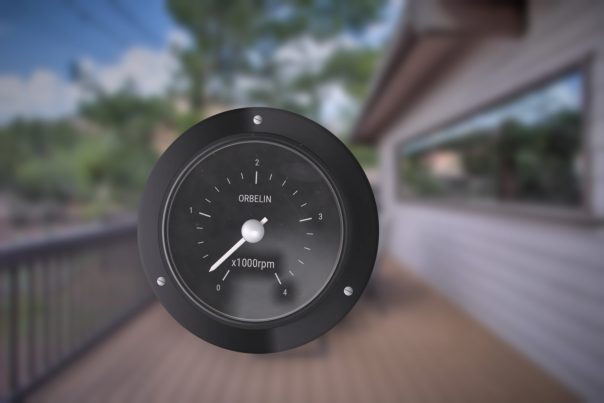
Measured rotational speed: 200 (rpm)
